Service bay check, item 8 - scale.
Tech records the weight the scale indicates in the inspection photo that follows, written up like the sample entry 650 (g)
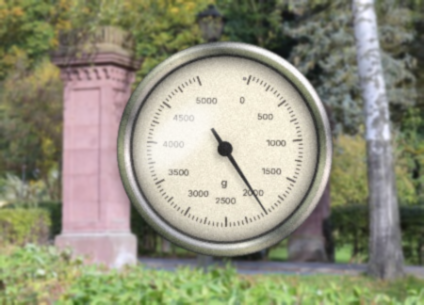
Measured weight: 2000 (g)
